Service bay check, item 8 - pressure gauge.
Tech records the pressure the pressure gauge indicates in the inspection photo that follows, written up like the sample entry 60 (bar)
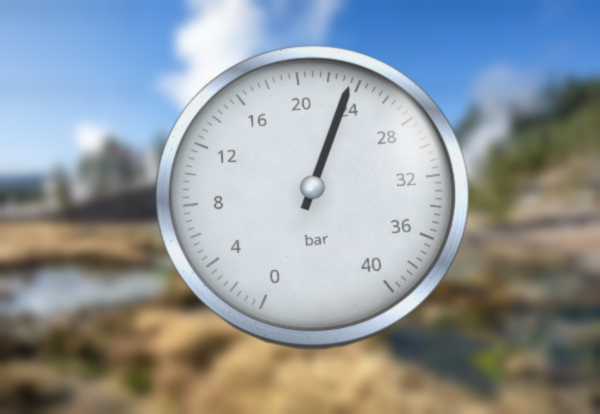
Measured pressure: 23.5 (bar)
